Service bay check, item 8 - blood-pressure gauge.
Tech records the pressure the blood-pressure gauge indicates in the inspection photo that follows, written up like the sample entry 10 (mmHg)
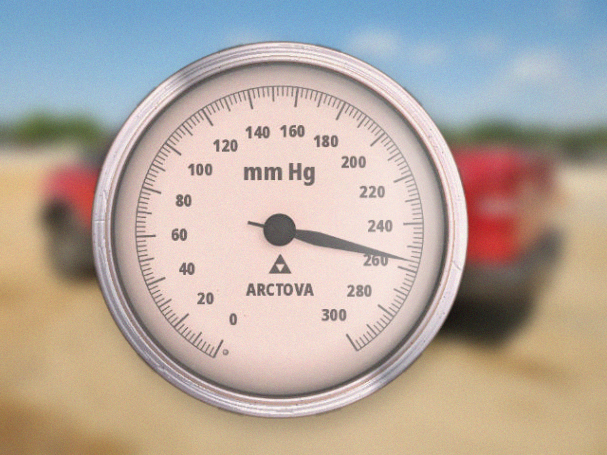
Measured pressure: 256 (mmHg)
